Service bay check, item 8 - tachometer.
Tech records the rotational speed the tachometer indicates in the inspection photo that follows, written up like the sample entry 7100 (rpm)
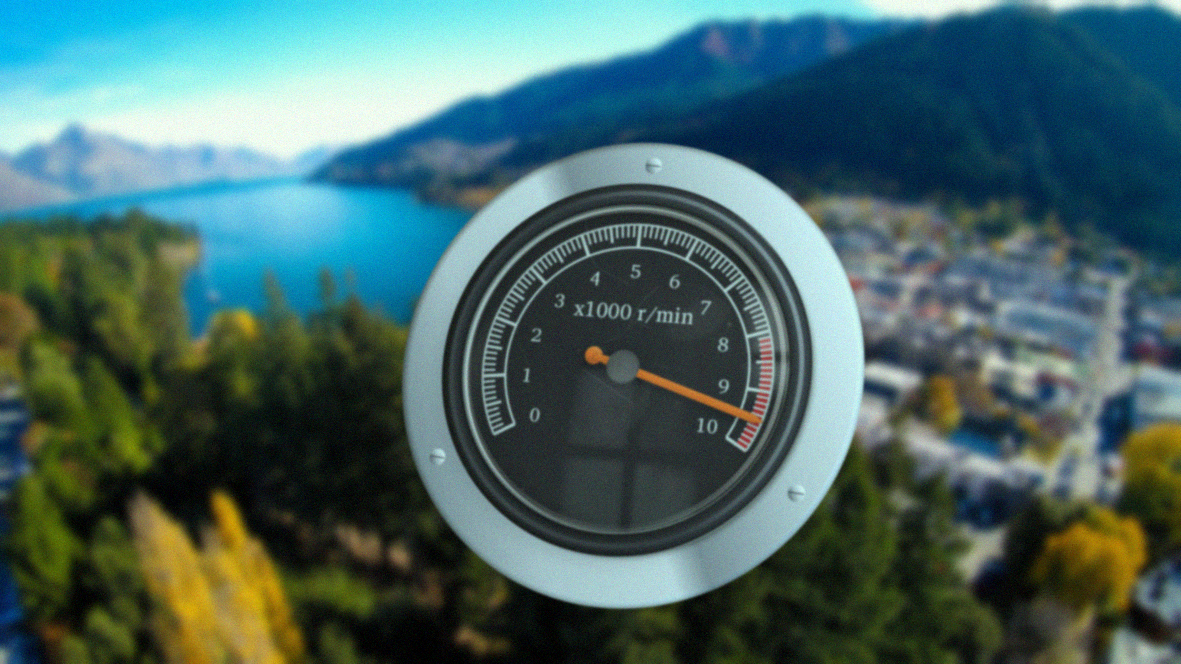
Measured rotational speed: 9500 (rpm)
